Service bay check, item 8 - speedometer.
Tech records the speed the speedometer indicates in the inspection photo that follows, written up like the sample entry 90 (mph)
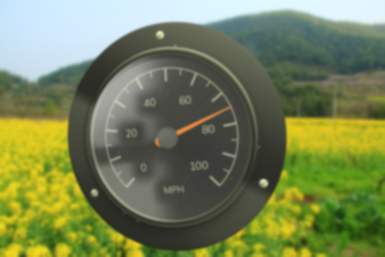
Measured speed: 75 (mph)
